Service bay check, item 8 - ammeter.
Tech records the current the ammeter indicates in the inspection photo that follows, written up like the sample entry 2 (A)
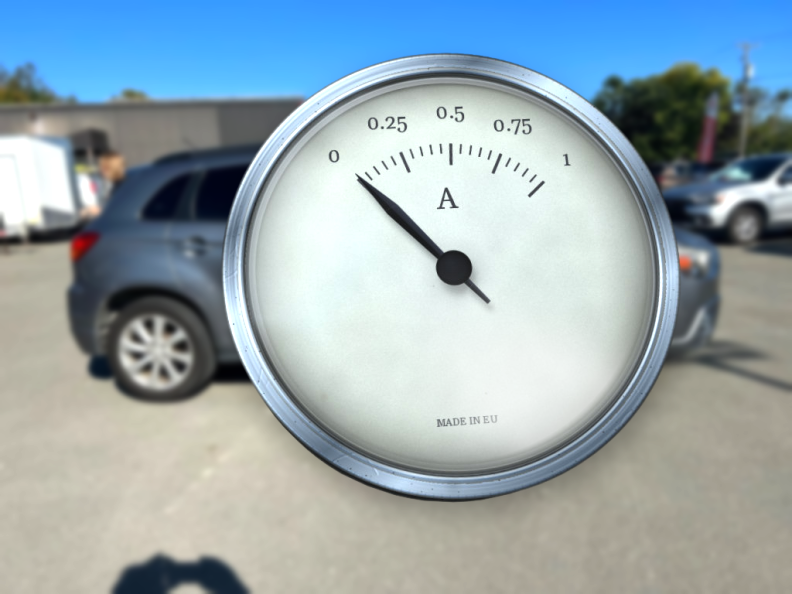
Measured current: 0 (A)
